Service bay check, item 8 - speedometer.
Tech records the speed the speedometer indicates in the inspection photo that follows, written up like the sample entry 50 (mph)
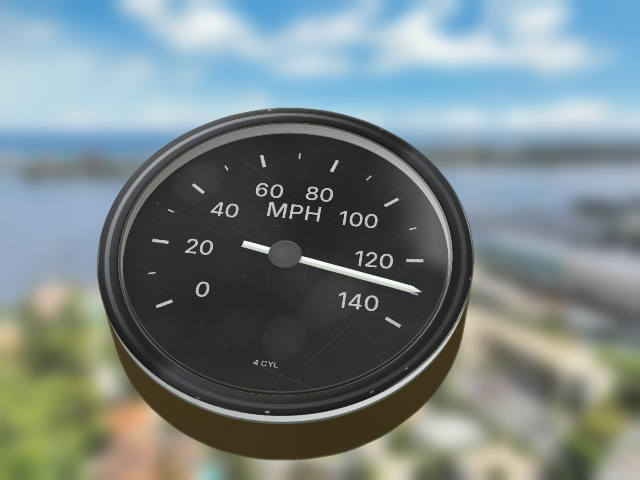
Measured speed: 130 (mph)
